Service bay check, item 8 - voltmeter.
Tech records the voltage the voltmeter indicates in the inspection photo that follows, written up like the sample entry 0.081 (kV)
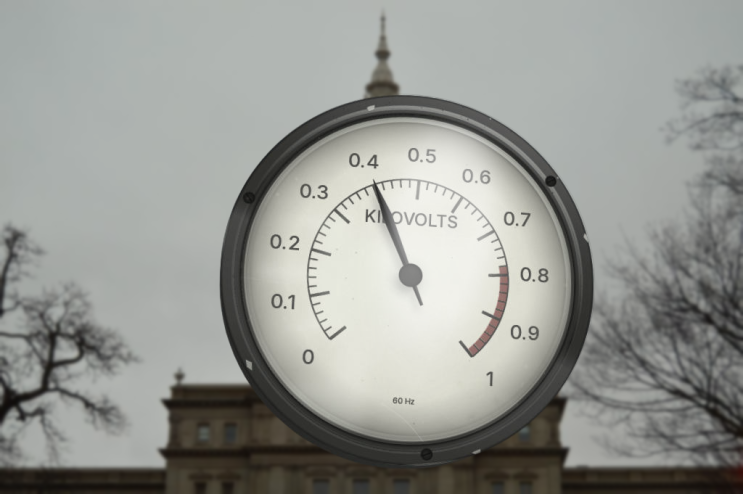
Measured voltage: 0.4 (kV)
